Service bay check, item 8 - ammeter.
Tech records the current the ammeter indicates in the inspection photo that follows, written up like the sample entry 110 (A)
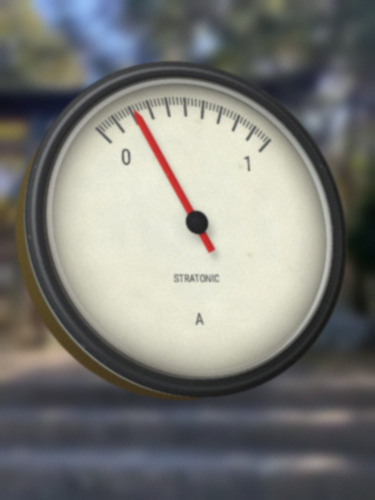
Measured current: 0.2 (A)
